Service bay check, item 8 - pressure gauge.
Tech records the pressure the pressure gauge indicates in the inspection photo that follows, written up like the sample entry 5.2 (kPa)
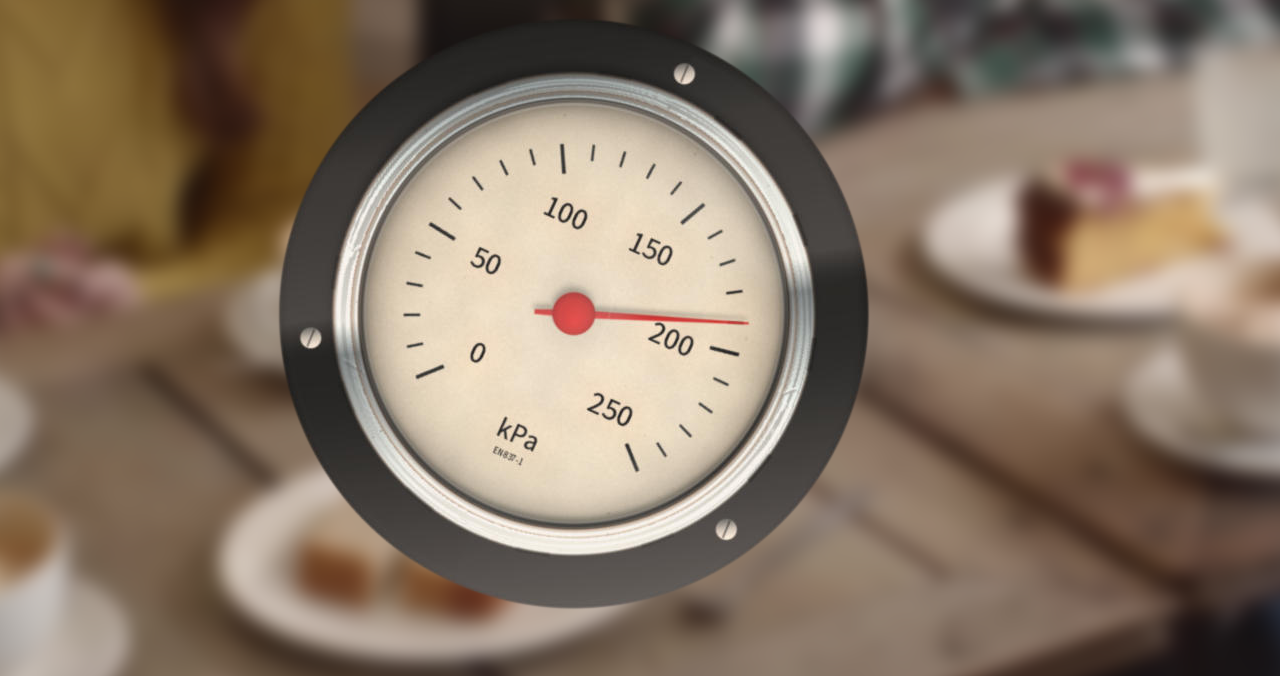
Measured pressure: 190 (kPa)
